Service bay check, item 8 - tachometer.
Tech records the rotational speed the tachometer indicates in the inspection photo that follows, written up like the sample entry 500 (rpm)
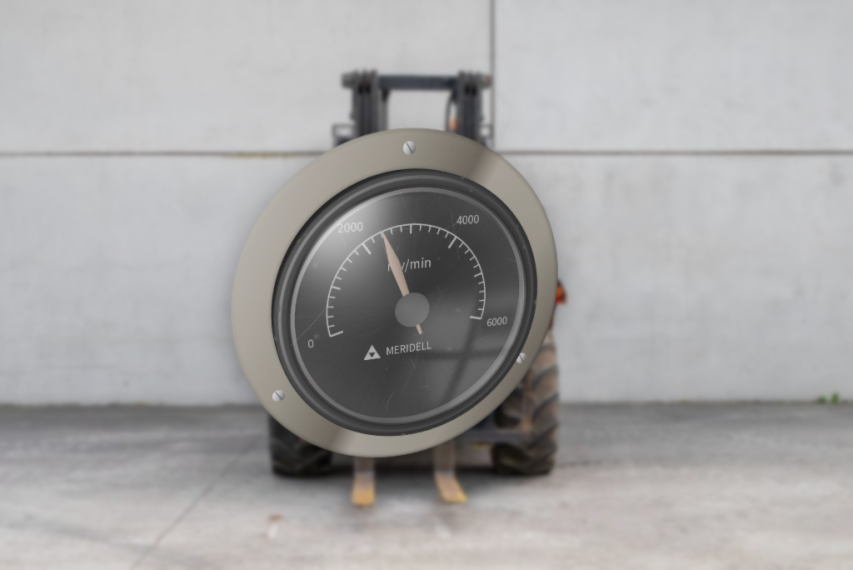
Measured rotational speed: 2400 (rpm)
